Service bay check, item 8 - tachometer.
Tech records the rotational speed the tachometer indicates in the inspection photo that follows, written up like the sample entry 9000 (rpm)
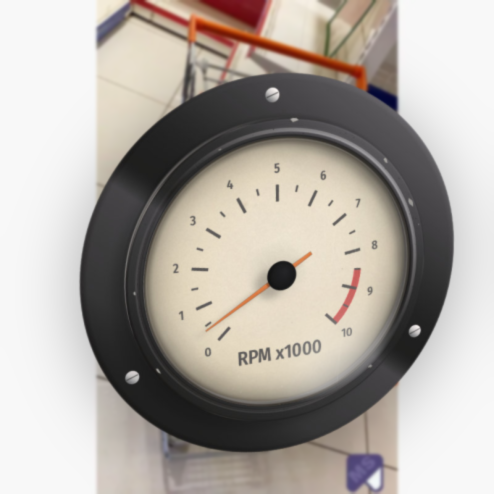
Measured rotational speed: 500 (rpm)
